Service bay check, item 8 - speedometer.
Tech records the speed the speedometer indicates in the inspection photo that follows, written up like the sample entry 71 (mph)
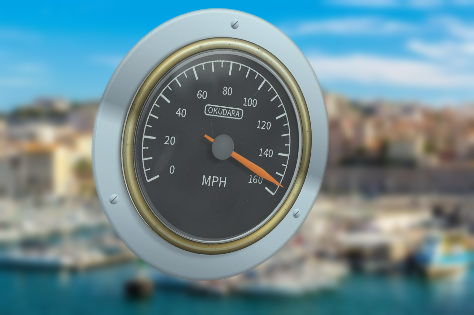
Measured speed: 155 (mph)
